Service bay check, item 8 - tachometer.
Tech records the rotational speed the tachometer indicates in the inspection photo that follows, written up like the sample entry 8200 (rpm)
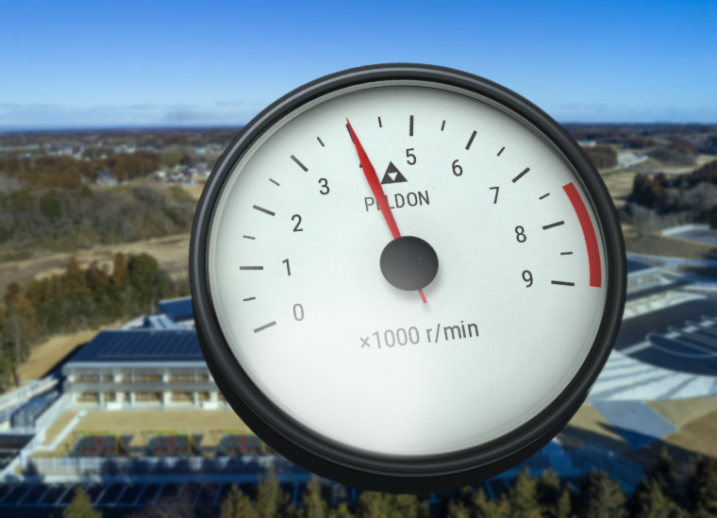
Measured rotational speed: 4000 (rpm)
